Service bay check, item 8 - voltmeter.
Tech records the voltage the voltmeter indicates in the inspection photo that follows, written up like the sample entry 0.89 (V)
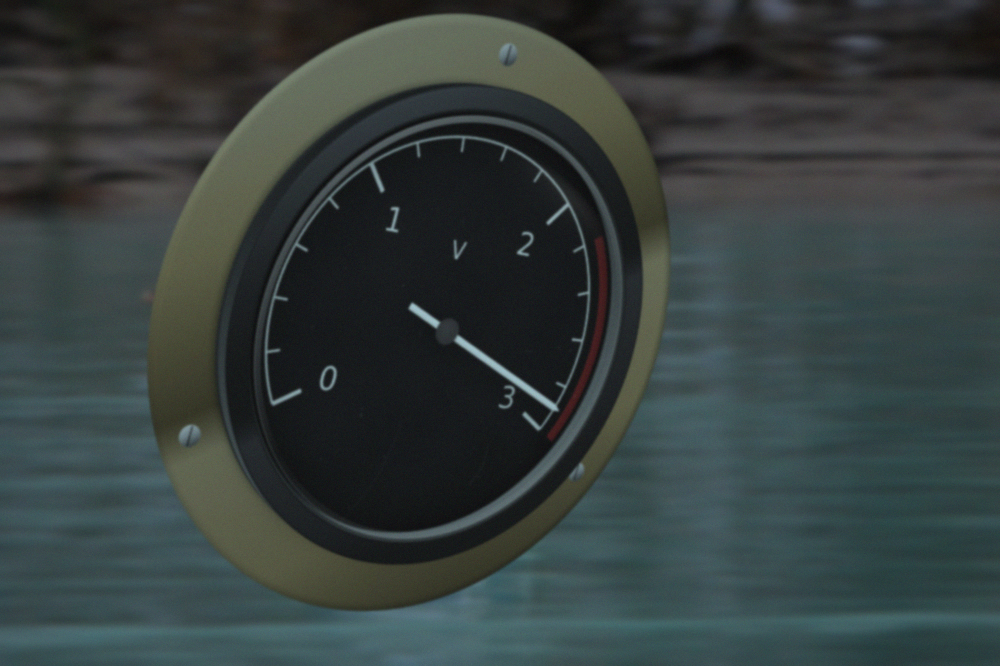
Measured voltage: 2.9 (V)
